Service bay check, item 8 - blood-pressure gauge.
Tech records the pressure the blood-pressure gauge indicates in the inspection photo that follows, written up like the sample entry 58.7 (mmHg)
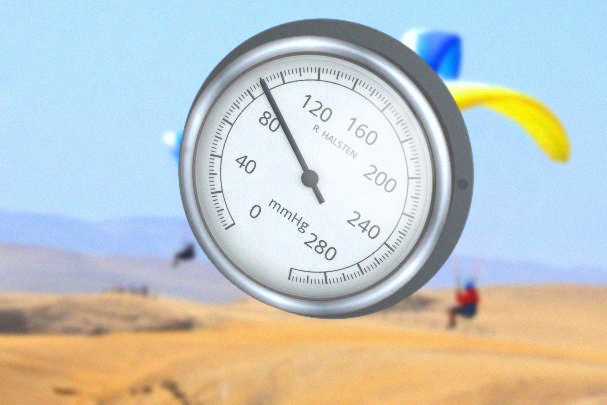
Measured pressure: 90 (mmHg)
